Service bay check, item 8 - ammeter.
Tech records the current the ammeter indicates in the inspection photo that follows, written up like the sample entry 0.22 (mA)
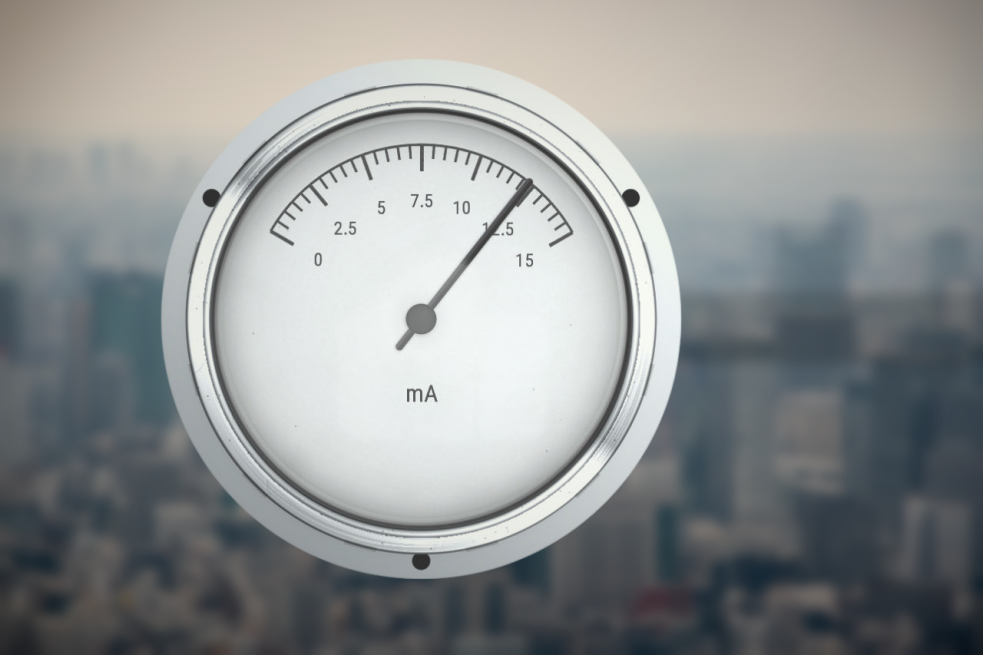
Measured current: 12.25 (mA)
